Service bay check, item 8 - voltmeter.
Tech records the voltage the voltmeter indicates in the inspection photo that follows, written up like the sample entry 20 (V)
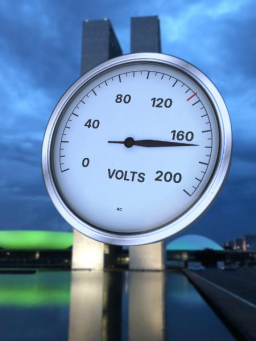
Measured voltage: 170 (V)
